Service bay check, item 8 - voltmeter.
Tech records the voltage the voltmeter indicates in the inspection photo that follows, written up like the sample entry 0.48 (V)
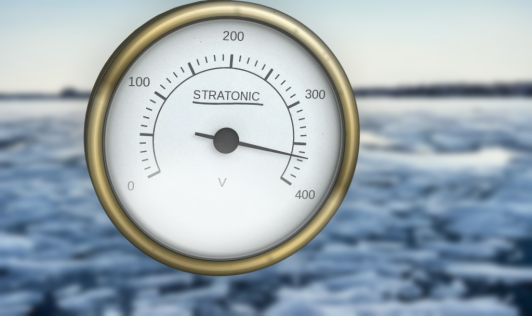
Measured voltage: 365 (V)
